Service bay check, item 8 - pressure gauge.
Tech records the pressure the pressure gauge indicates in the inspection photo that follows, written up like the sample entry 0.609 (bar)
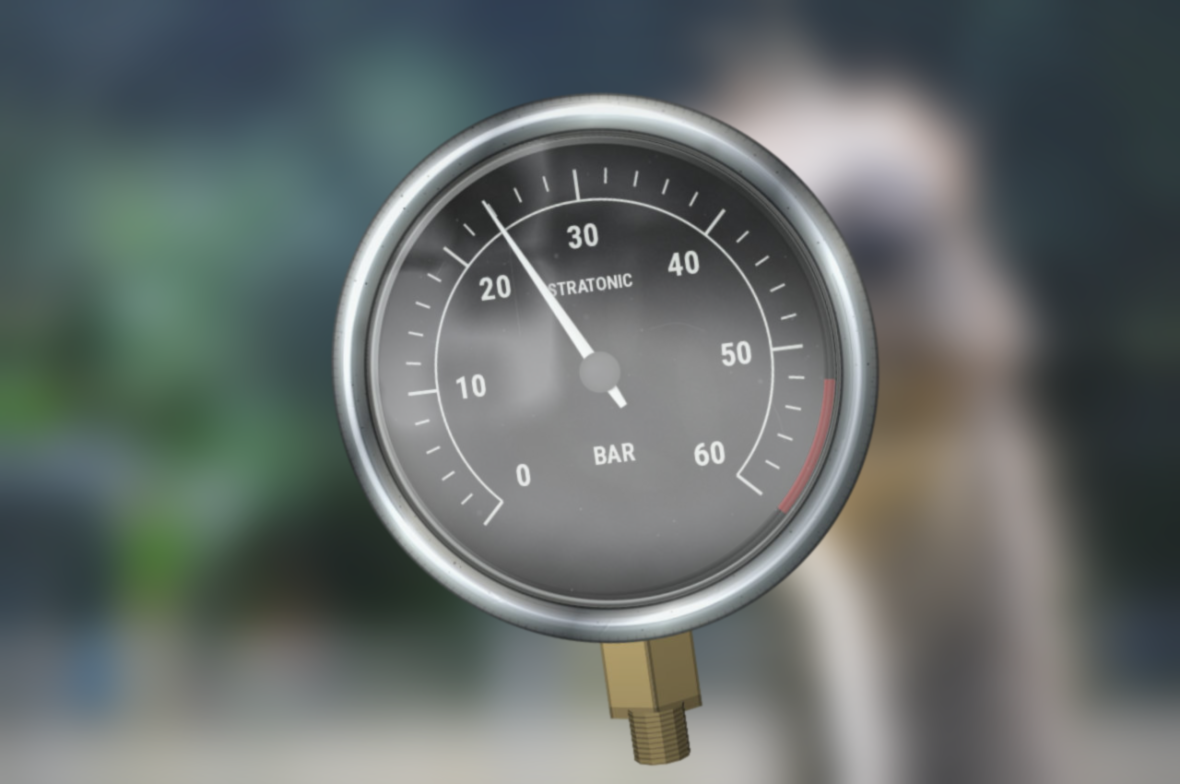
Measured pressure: 24 (bar)
